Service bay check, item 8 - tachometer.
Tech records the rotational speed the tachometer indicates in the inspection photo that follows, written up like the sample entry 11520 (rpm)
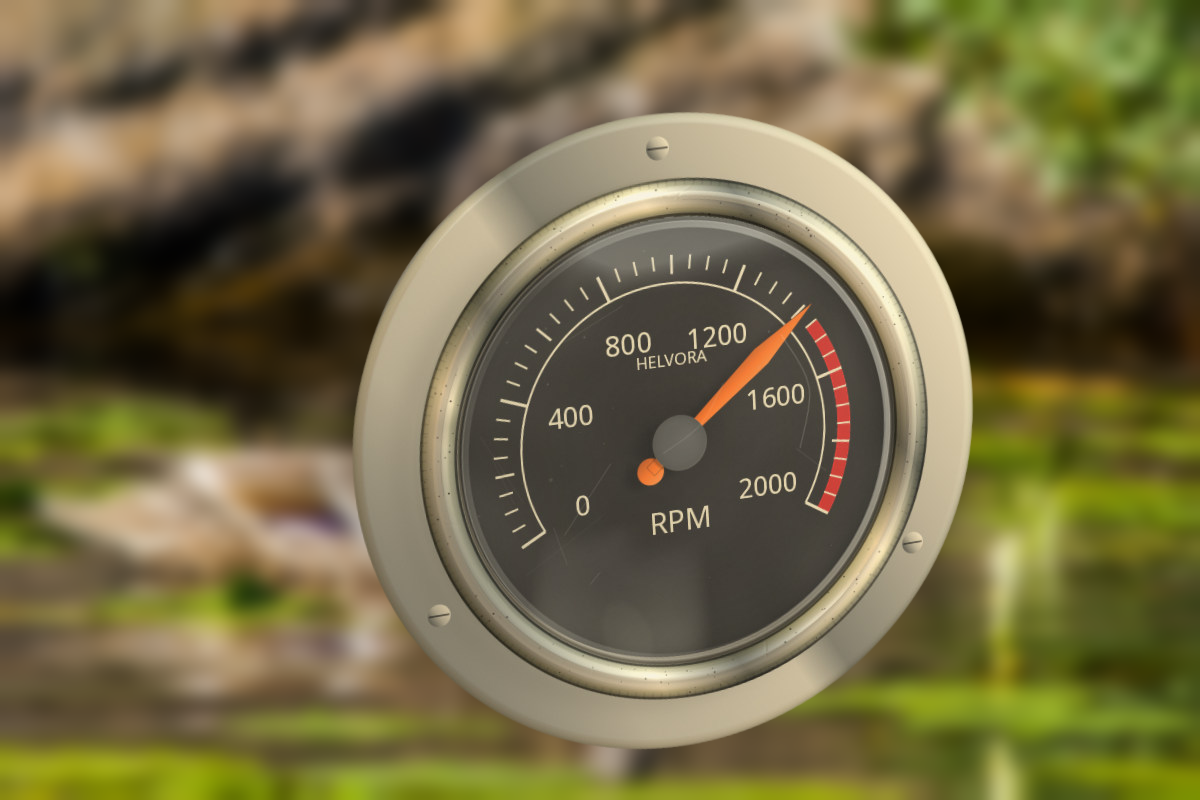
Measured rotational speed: 1400 (rpm)
